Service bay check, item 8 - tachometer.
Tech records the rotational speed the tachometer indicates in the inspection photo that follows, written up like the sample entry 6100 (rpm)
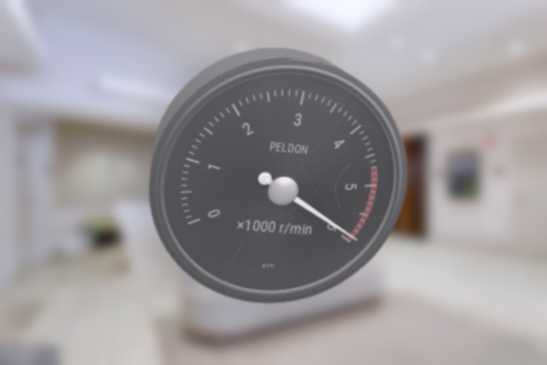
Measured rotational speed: 5900 (rpm)
